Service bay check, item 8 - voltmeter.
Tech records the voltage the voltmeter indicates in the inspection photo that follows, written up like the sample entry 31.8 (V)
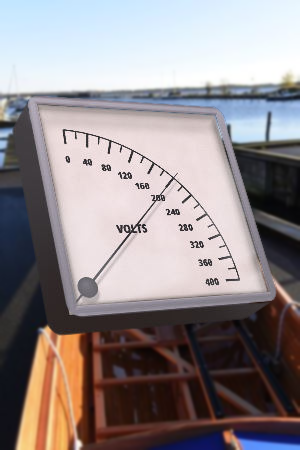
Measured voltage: 200 (V)
